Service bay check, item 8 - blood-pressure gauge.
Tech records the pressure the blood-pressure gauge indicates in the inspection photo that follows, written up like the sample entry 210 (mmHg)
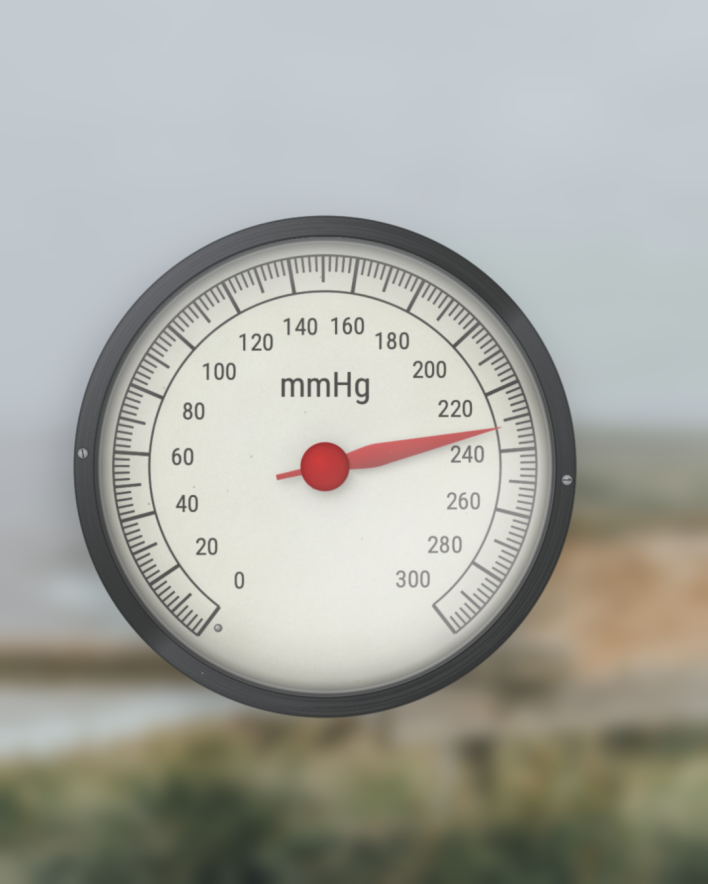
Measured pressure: 232 (mmHg)
